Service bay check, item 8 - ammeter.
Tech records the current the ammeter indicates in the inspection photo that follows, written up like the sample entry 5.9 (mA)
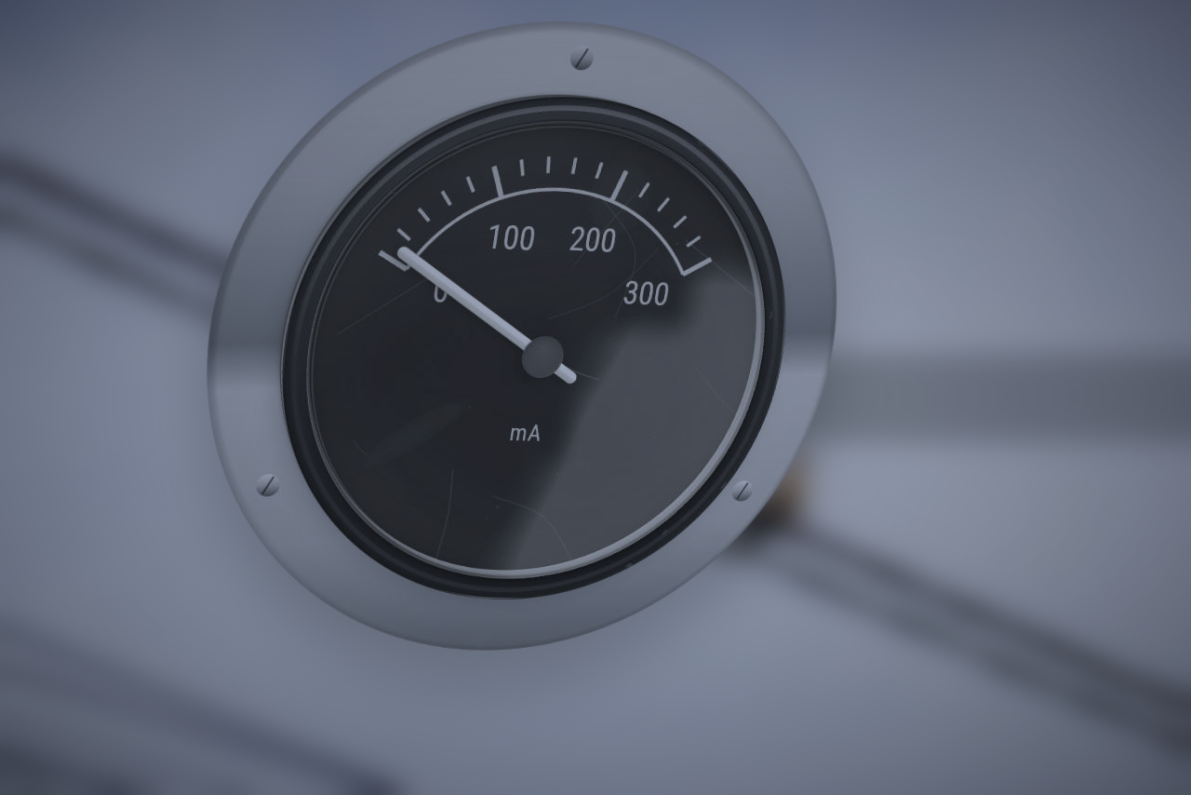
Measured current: 10 (mA)
